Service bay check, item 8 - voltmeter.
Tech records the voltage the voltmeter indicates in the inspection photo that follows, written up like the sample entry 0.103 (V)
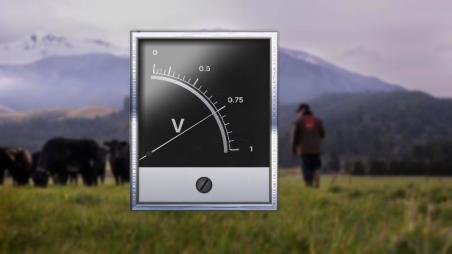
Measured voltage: 0.75 (V)
